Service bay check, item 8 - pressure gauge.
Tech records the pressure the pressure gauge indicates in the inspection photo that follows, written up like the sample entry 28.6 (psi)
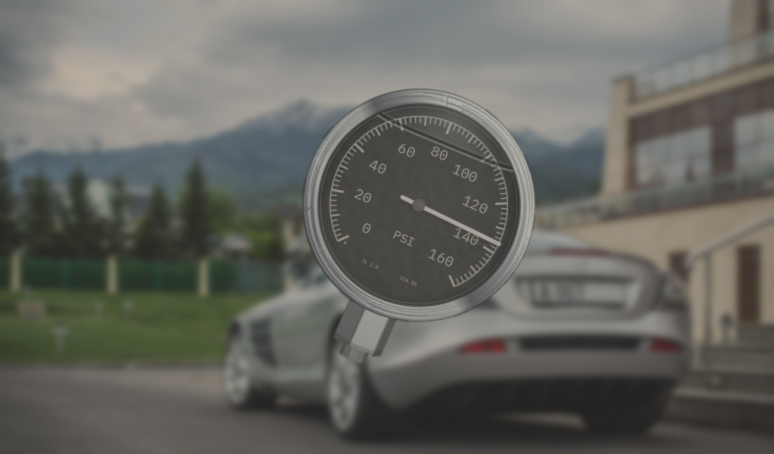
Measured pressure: 136 (psi)
